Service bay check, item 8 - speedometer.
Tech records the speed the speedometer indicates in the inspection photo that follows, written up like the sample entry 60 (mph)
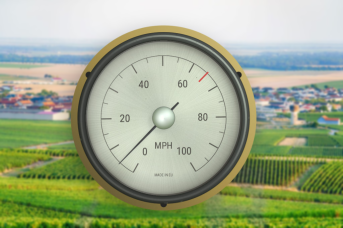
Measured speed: 5 (mph)
